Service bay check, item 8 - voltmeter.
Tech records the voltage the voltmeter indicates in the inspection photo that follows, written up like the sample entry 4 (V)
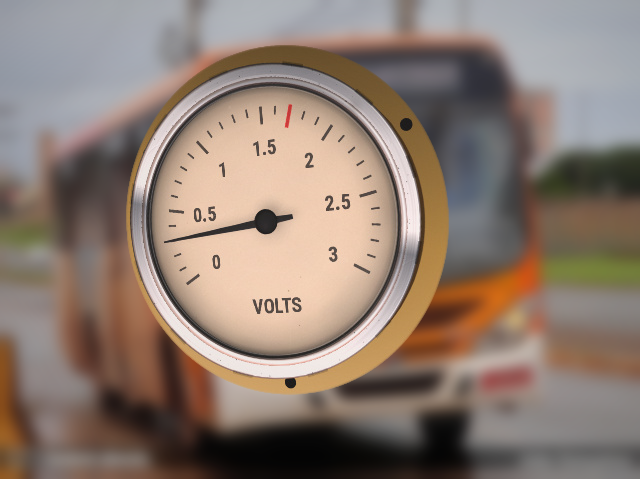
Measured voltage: 0.3 (V)
